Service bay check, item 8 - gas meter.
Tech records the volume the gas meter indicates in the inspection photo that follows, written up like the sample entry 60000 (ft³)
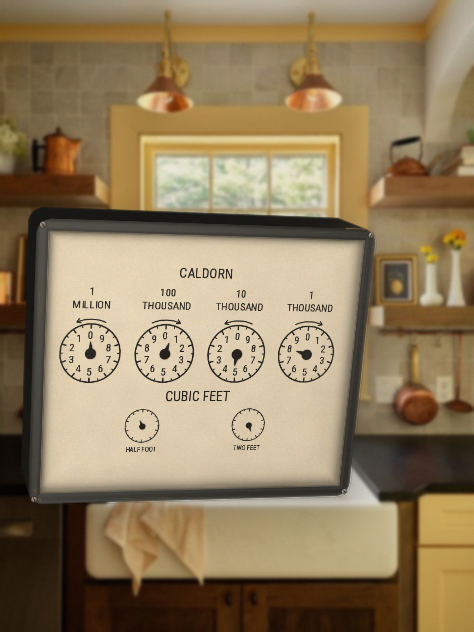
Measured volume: 4800 (ft³)
